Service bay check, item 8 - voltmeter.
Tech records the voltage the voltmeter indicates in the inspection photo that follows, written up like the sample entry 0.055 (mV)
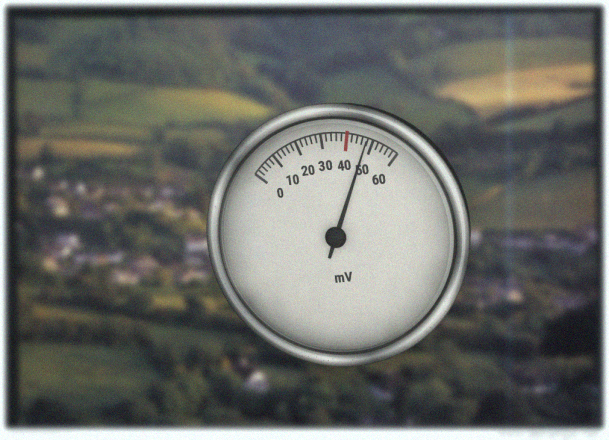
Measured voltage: 48 (mV)
